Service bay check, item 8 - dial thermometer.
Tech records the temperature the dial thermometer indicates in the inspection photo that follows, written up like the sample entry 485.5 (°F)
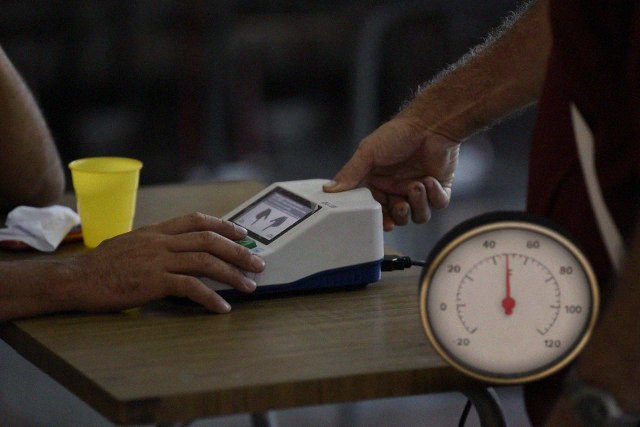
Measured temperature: 48 (°F)
